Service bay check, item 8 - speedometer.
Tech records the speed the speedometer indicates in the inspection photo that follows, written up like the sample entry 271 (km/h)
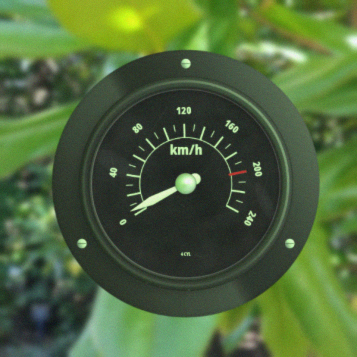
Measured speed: 5 (km/h)
